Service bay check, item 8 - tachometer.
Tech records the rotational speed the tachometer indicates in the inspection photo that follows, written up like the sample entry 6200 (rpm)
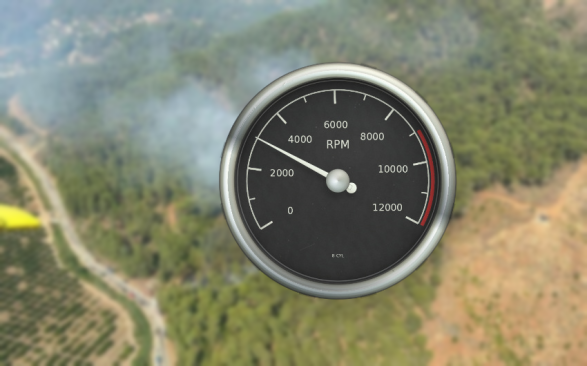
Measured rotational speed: 3000 (rpm)
